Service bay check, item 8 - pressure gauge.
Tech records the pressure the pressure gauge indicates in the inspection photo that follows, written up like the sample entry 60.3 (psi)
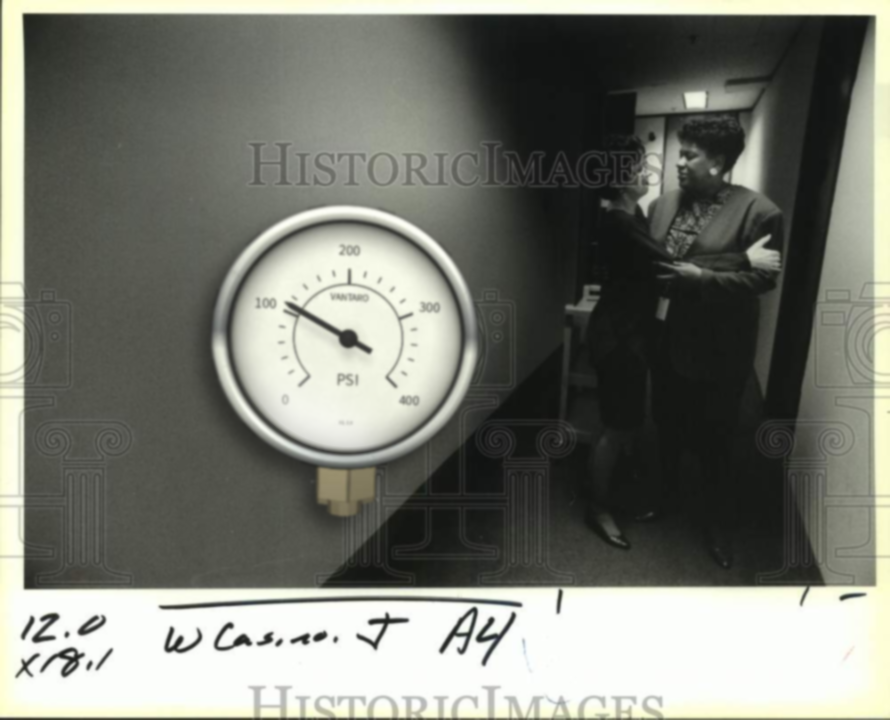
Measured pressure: 110 (psi)
